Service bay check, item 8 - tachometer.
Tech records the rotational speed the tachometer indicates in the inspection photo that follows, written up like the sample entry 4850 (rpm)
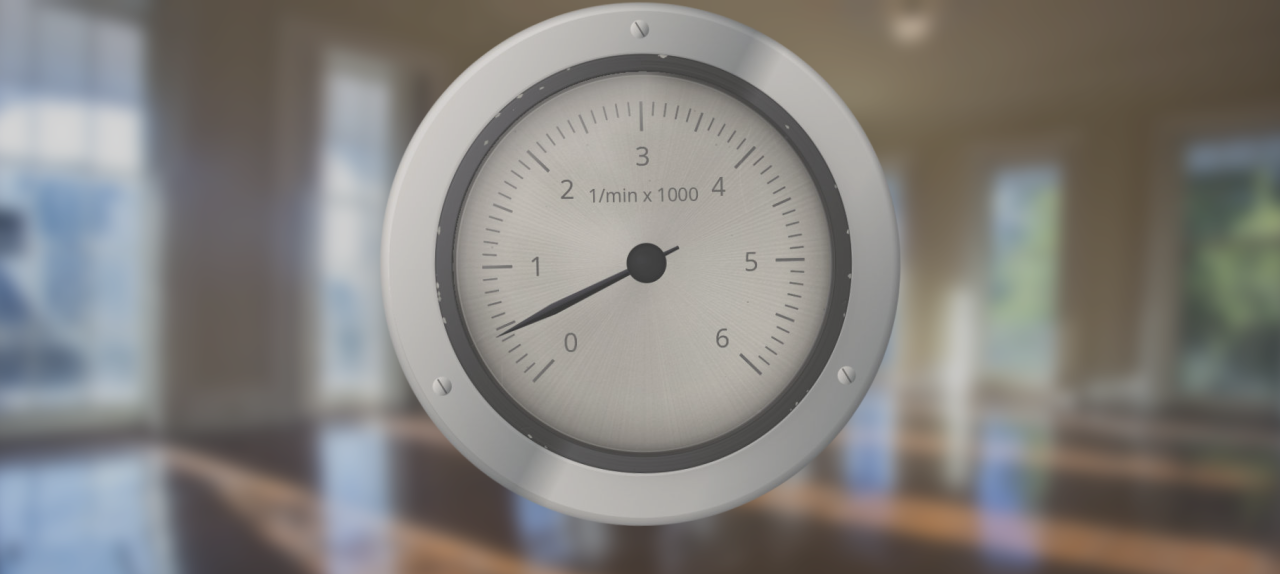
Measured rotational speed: 450 (rpm)
